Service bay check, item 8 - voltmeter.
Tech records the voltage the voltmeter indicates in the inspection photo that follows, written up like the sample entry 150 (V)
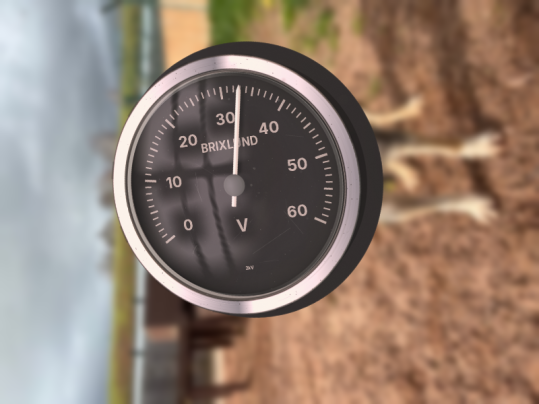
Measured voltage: 33 (V)
